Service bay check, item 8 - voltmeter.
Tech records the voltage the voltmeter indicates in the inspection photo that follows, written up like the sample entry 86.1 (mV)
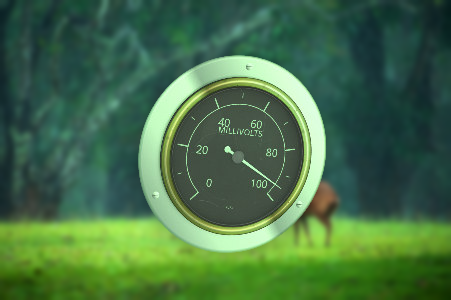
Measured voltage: 95 (mV)
